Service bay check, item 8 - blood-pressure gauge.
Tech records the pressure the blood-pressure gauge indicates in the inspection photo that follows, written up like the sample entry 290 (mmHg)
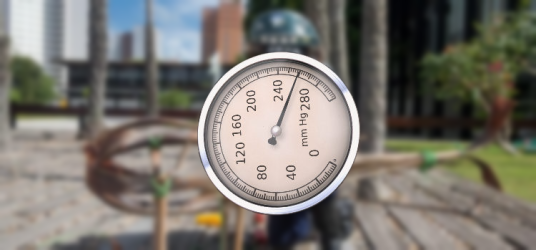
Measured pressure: 260 (mmHg)
